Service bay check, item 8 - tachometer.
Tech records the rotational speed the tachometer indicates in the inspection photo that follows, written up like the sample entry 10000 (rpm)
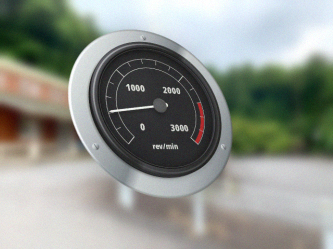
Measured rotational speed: 400 (rpm)
